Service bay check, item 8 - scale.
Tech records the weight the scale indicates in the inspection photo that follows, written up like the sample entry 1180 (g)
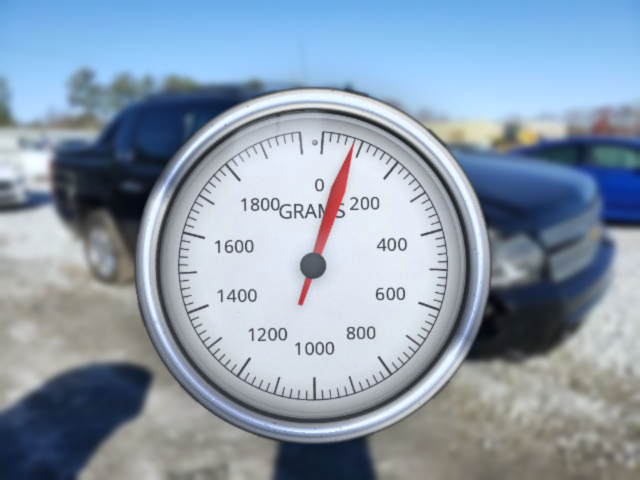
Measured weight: 80 (g)
